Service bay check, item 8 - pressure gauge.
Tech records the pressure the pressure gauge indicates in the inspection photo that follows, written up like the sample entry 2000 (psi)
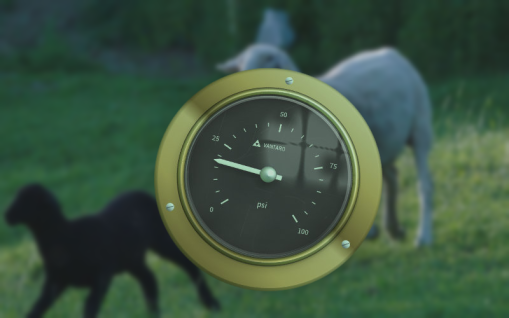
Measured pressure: 17.5 (psi)
